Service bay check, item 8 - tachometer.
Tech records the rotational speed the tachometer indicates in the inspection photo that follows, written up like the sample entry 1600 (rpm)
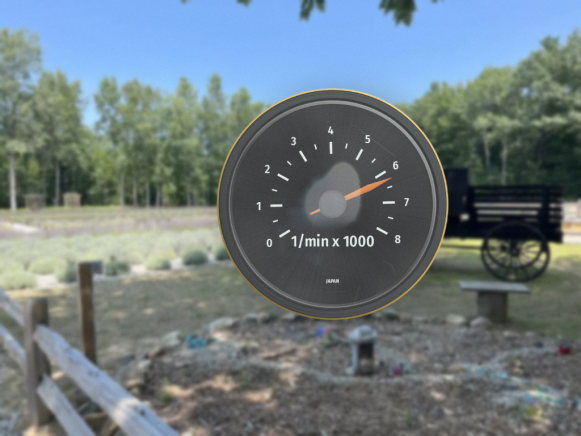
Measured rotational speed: 6250 (rpm)
